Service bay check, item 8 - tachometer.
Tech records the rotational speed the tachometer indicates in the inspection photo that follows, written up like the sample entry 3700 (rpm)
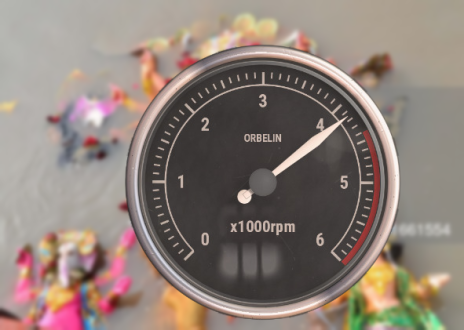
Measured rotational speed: 4150 (rpm)
